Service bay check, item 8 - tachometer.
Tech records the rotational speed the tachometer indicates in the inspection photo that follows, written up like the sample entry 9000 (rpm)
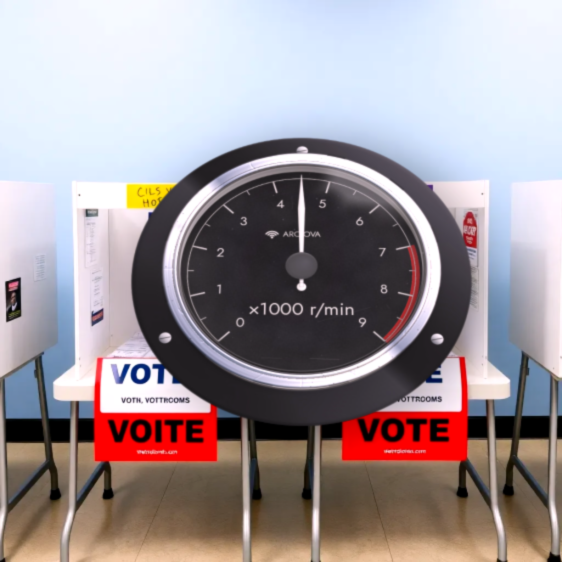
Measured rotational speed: 4500 (rpm)
